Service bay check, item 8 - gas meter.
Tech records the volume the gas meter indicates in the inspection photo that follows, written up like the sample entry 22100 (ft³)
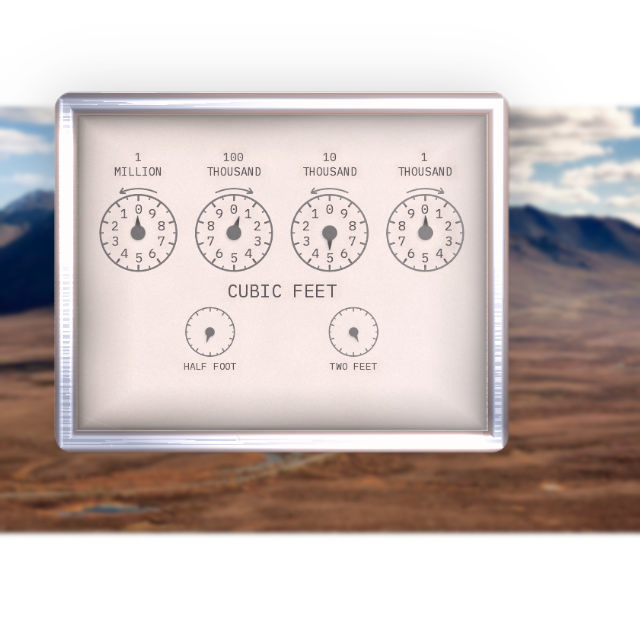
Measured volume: 5000 (ft³)
